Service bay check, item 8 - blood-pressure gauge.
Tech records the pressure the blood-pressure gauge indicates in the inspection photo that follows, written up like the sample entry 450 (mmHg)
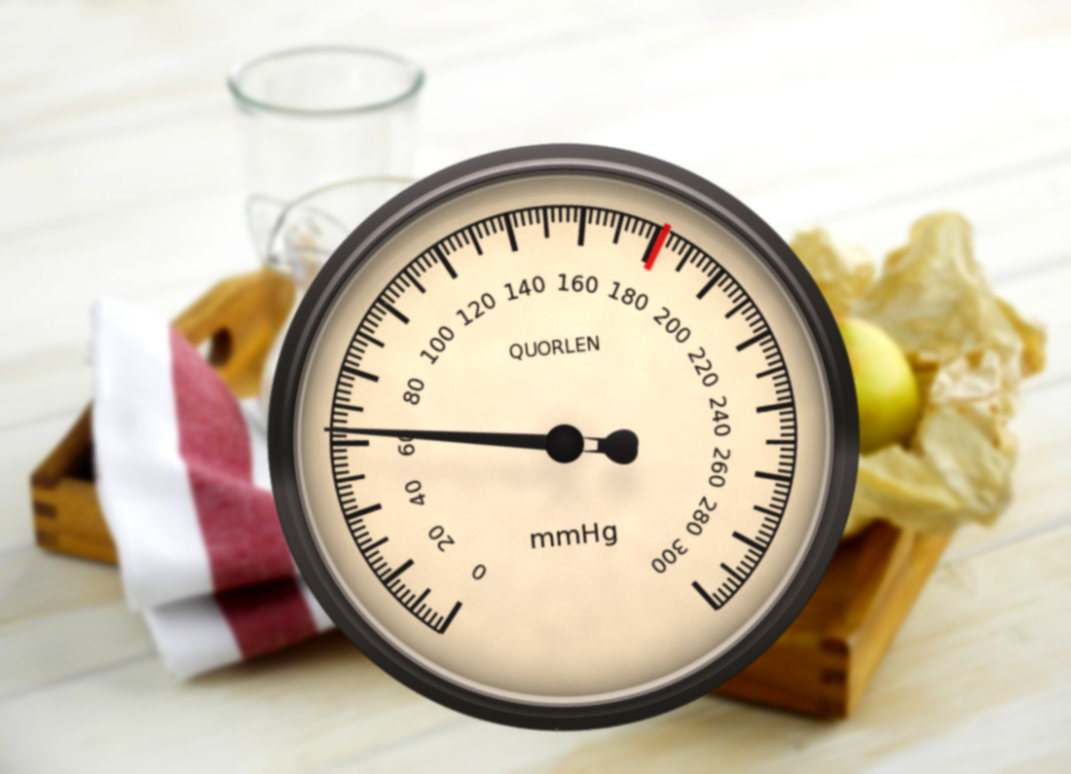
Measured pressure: 64 (mmHg)
